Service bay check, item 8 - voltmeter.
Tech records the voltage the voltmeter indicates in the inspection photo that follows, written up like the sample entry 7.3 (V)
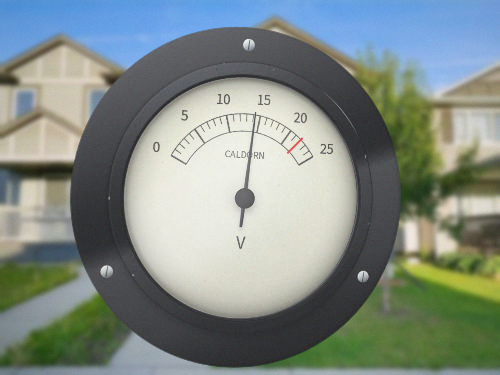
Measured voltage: 14 (V)
